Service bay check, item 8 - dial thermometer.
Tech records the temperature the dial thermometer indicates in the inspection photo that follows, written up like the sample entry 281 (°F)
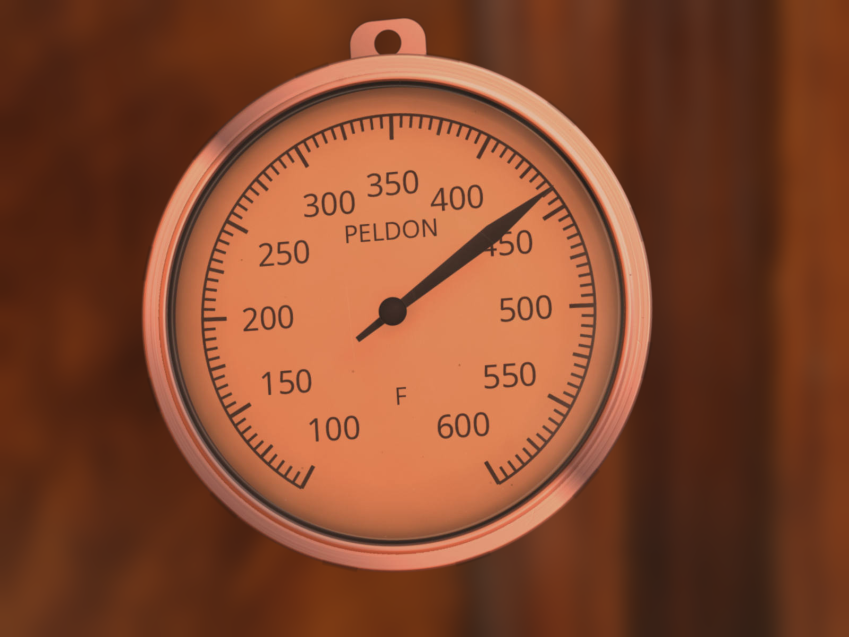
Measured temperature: 440 (°F)
